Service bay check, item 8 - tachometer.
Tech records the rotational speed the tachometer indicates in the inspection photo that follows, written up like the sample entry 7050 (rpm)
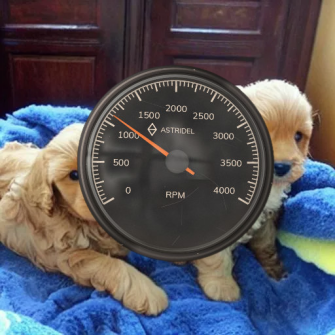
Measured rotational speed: 1100 (rpm)
